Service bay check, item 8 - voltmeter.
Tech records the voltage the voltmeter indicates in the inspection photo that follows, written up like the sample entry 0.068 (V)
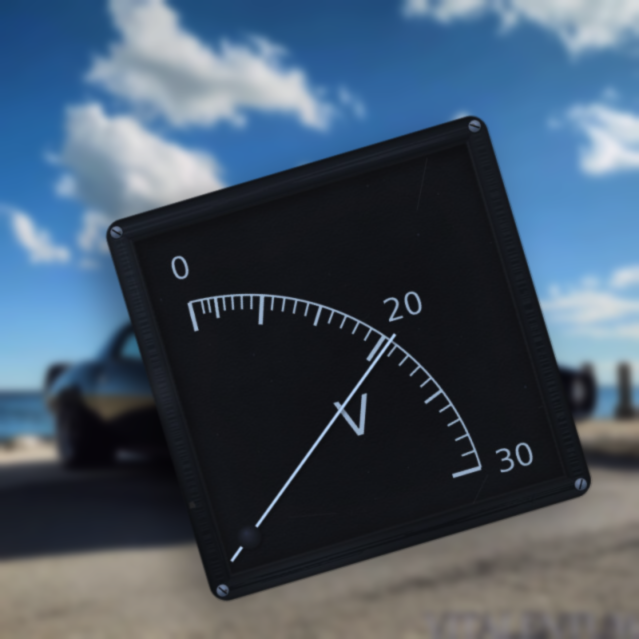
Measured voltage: 20.5 (V)
